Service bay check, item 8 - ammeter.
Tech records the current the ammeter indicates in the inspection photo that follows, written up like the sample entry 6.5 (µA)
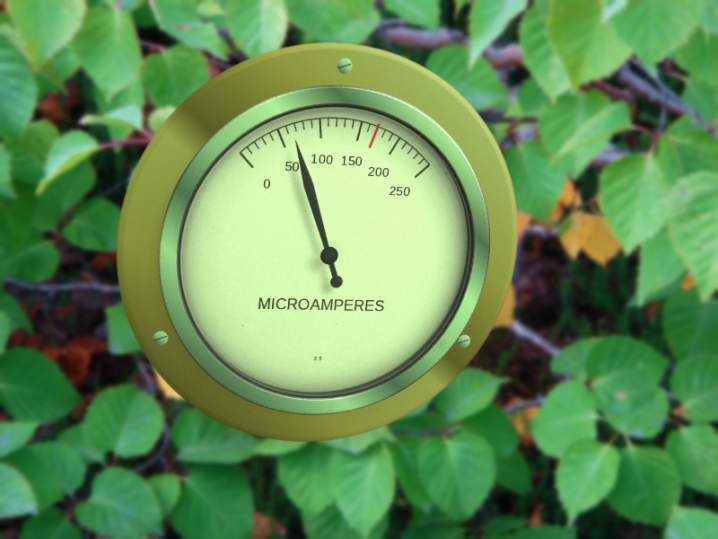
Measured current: 65 (µA)
